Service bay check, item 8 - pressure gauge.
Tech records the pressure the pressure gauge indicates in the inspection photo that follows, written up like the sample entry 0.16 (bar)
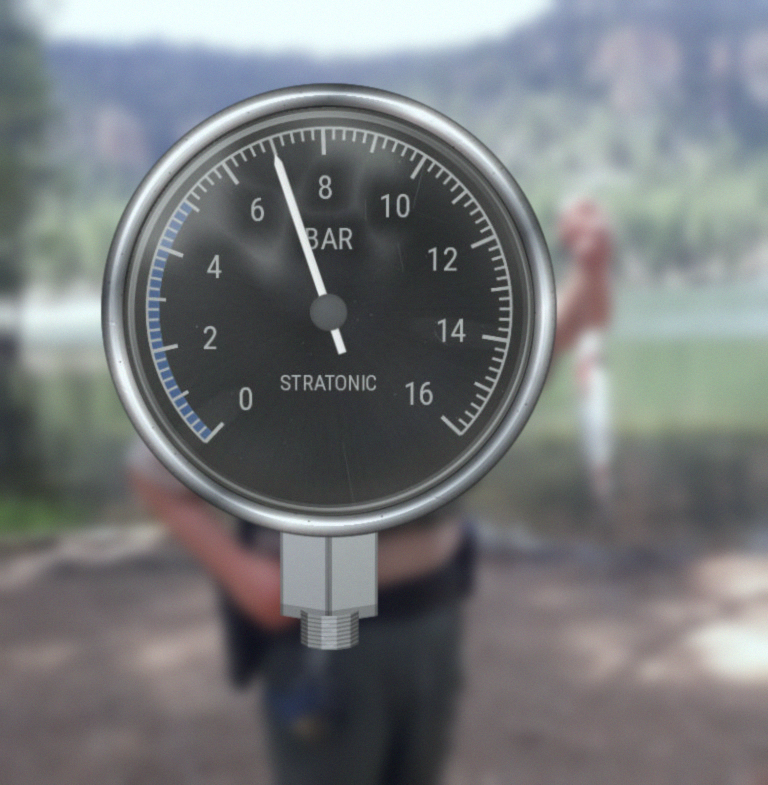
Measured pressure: 7 (bar)
